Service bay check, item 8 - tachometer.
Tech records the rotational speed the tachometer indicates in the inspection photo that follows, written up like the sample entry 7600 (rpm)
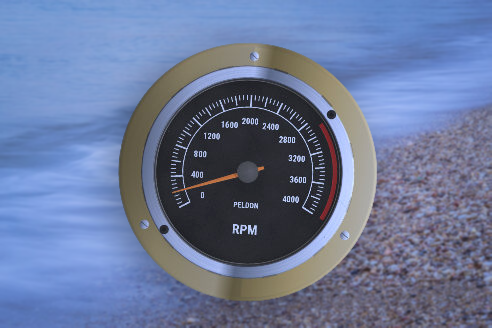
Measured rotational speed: 200 (rpm)
